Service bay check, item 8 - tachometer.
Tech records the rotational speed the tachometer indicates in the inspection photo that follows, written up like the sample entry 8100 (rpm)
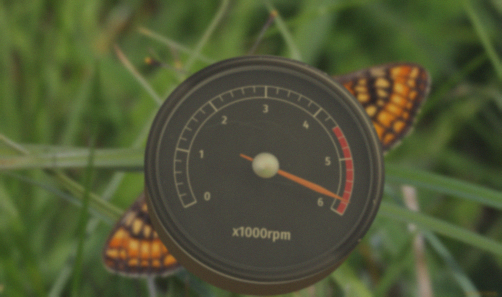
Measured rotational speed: 5800 (rpm)
